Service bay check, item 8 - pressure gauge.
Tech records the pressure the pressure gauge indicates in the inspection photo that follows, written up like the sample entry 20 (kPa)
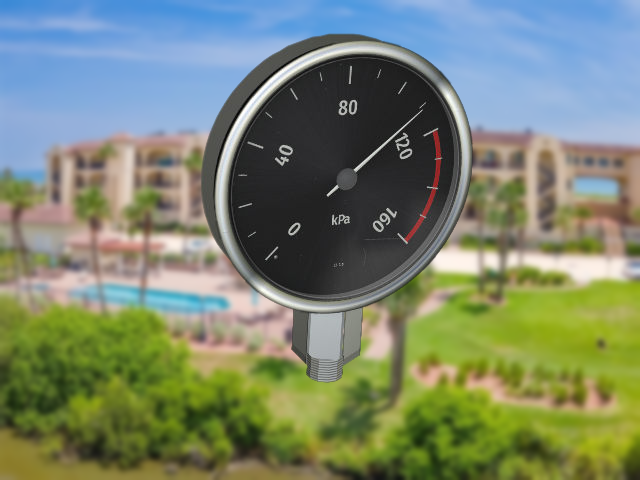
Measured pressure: 110 (kPa)
